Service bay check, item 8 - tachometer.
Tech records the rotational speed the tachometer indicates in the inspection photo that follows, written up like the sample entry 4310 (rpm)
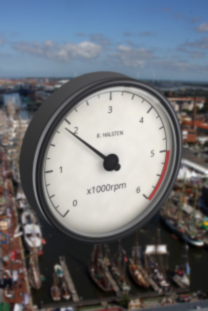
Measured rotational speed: 1875 (rpm)
